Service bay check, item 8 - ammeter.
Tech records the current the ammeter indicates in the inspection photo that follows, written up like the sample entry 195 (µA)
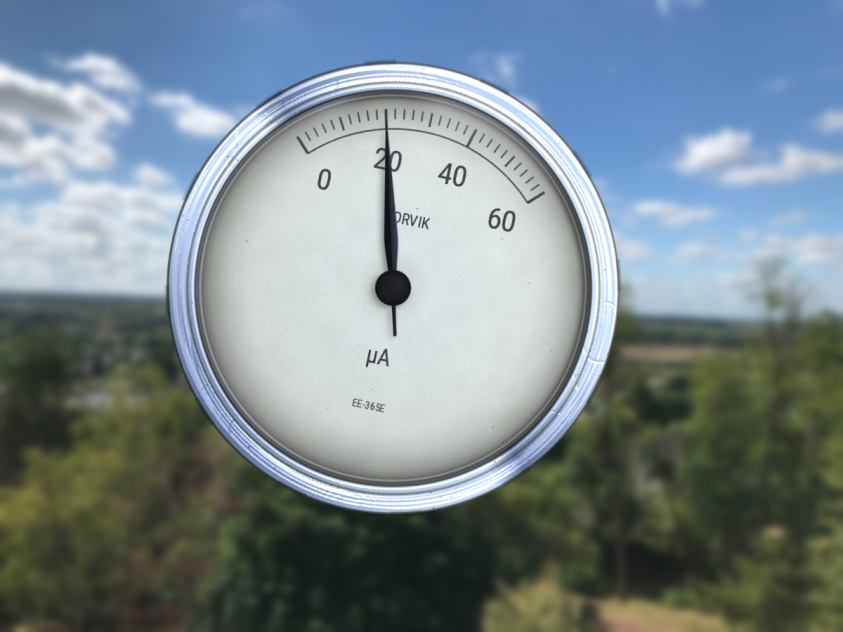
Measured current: 20 (µA)
